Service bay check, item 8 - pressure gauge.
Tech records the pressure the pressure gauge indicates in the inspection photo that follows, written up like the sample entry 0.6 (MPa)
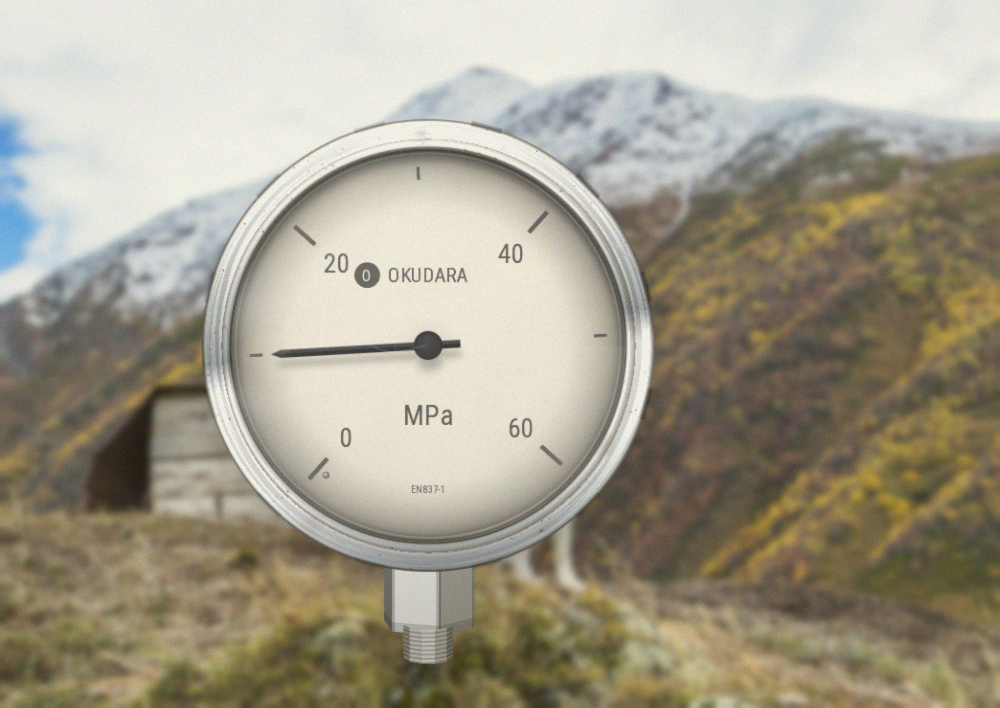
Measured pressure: 10 (MPa)
